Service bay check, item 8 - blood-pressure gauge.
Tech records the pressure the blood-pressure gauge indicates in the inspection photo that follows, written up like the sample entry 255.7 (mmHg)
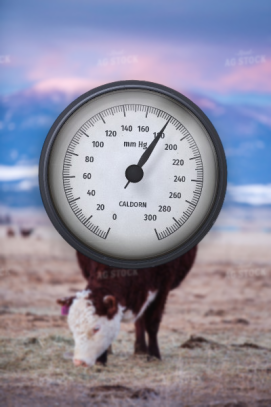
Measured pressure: 180 (mmHg)
